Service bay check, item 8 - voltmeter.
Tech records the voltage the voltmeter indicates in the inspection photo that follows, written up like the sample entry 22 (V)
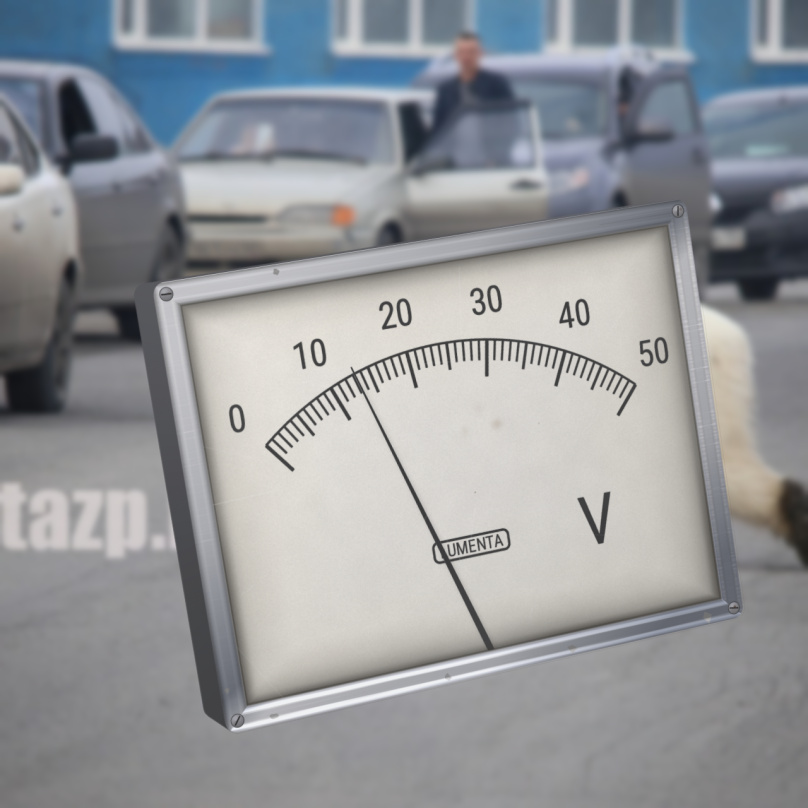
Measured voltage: 13 (V)
